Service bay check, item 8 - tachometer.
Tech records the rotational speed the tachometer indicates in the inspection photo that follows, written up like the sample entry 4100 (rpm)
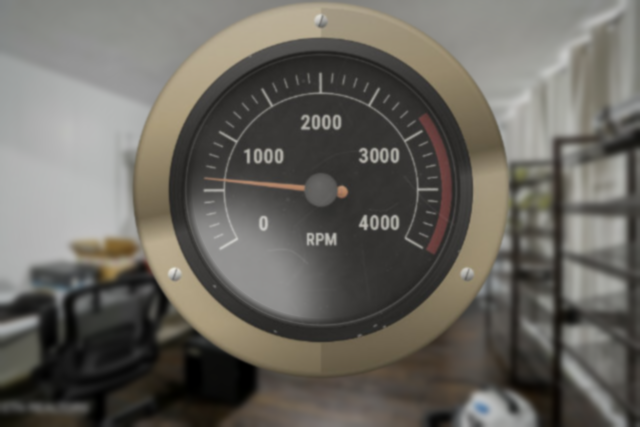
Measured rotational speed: 600 (rpm)
